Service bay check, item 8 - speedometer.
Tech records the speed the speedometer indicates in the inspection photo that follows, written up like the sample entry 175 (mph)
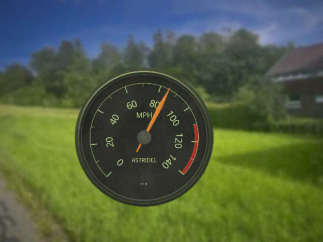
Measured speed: 85 (mph)
